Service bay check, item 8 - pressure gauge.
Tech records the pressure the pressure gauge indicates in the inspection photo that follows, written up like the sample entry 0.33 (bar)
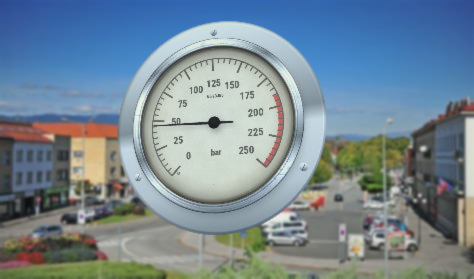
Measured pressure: 45 (bar)
